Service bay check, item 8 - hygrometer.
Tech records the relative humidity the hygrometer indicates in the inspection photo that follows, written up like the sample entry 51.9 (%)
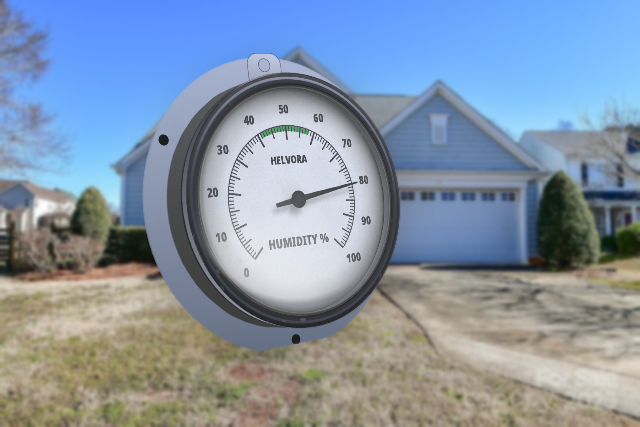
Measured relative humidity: 80 (%)
